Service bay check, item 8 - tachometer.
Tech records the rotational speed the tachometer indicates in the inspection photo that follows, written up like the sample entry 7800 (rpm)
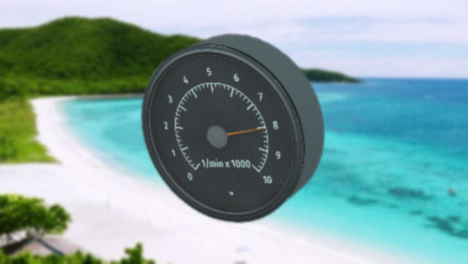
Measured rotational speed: 8000 (rpm)
